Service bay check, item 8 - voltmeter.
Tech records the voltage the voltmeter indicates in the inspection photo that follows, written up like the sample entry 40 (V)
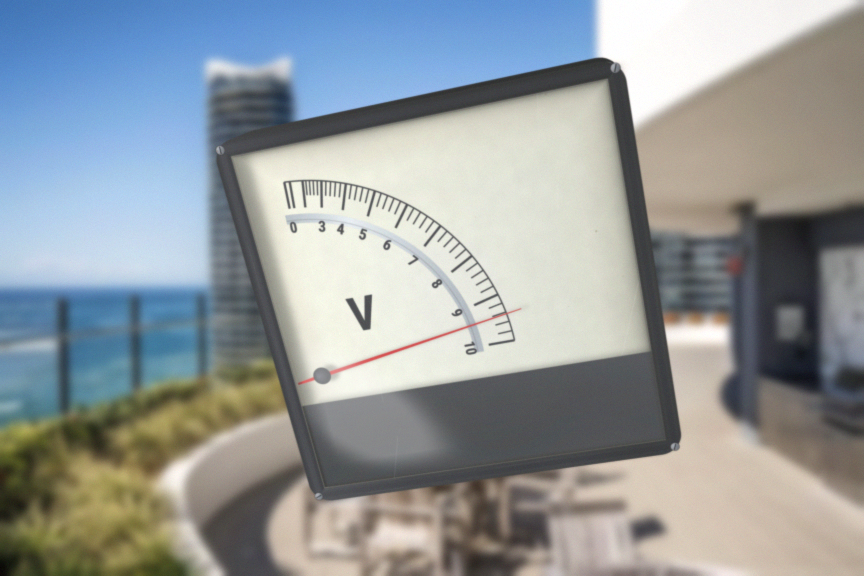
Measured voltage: 9.4 (V)
